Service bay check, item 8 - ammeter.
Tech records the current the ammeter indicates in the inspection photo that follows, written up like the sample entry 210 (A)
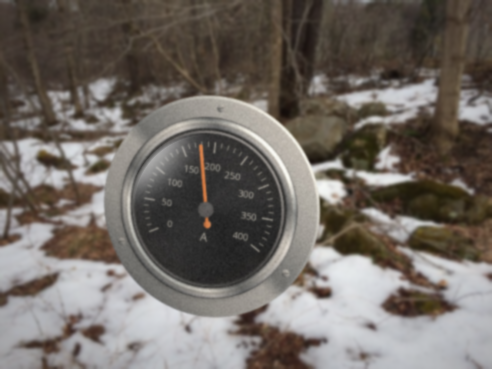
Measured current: 180 (A)
